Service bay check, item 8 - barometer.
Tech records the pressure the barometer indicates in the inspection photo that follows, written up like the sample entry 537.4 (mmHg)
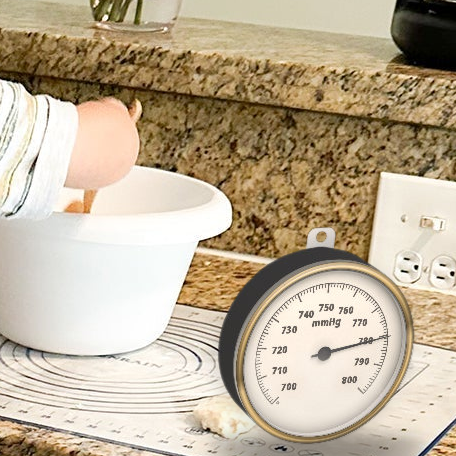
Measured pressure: 780 (mmHg)
